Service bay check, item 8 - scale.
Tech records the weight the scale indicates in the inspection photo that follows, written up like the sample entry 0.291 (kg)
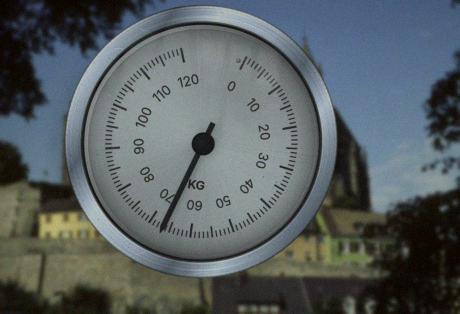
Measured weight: 67 (kg)
